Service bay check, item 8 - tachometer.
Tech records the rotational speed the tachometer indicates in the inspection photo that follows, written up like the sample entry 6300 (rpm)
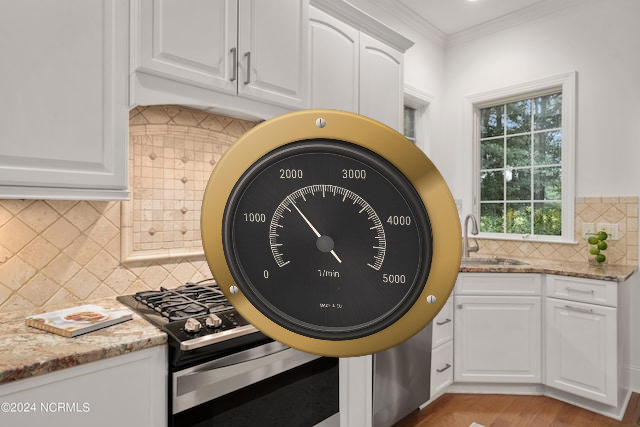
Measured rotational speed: 1750 (rpm)
